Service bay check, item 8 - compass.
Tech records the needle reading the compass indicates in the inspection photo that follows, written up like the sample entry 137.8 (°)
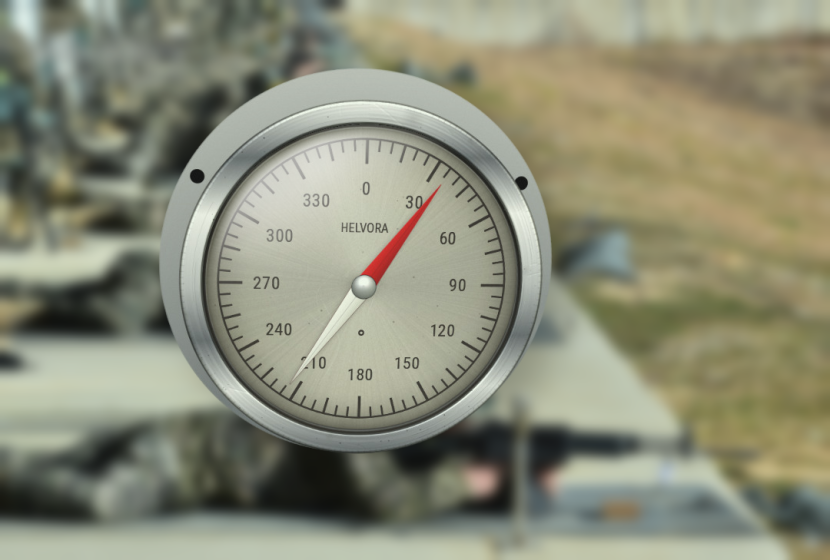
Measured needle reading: 35 (°)
